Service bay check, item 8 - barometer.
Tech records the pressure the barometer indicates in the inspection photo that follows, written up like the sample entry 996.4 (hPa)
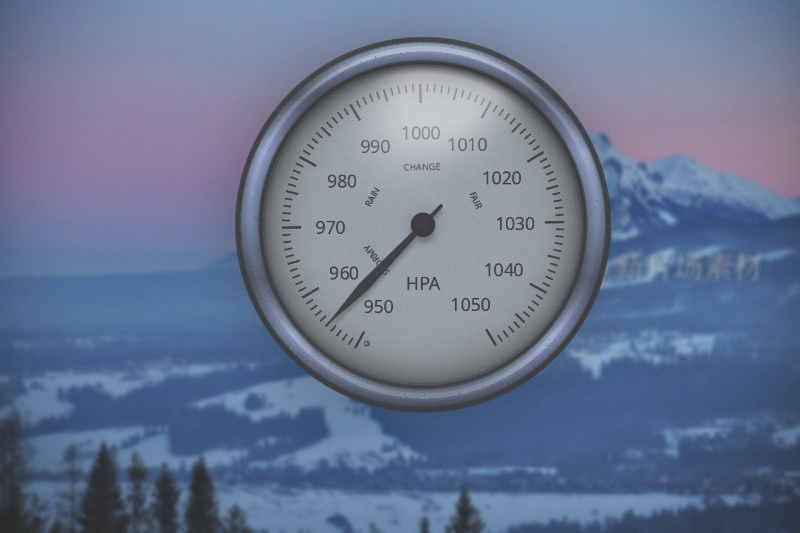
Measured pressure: 955 (hPa)
